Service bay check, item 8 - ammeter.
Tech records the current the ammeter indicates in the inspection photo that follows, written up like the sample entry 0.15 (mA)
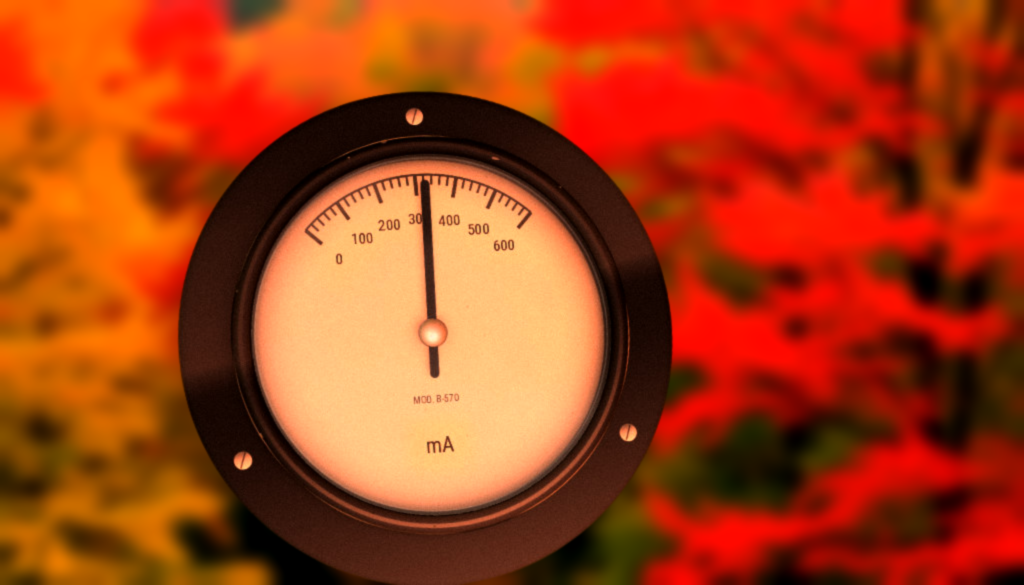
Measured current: 320 (mA)
